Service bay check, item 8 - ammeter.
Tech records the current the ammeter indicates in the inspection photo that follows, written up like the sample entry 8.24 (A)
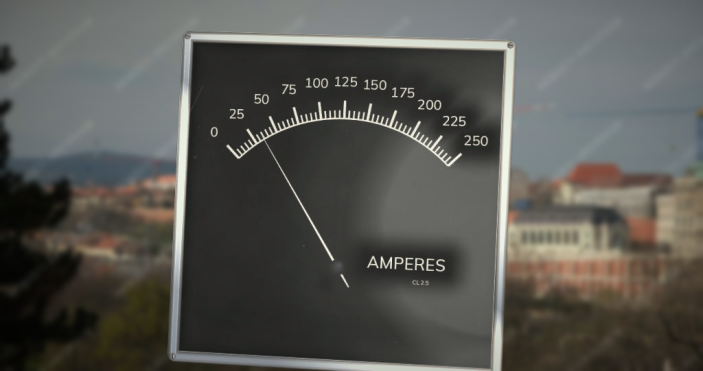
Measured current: 35 (A)
